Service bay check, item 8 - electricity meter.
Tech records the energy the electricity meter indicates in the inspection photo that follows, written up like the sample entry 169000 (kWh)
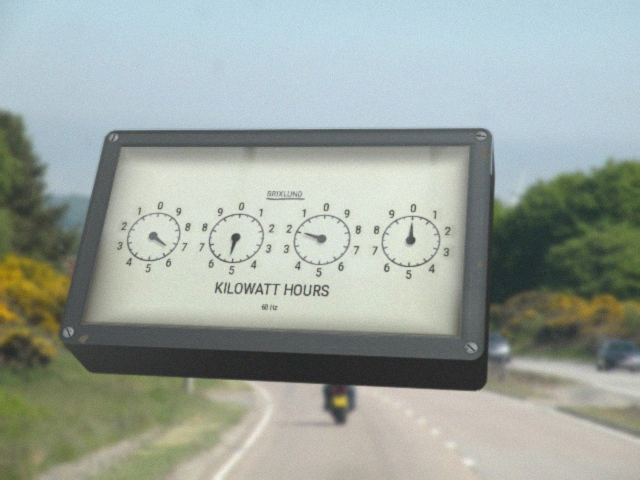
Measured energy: 6520 (kWh)
